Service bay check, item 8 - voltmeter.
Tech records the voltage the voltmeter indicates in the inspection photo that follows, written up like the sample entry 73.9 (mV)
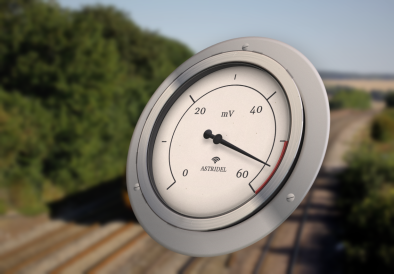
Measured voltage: 55 (mV)
